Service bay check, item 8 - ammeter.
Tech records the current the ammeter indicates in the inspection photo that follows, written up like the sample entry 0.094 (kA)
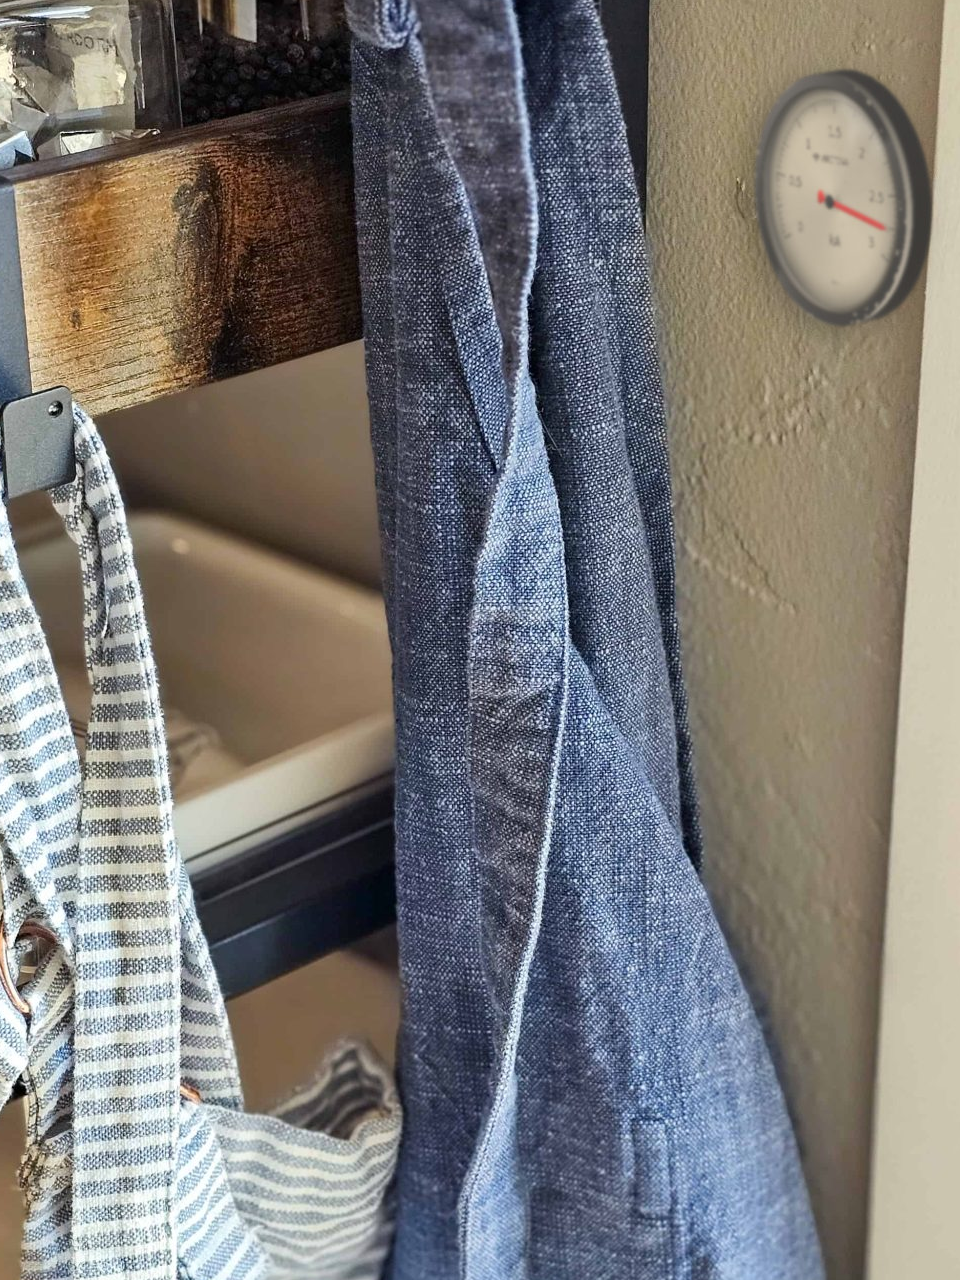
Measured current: 2.75 (kA)
